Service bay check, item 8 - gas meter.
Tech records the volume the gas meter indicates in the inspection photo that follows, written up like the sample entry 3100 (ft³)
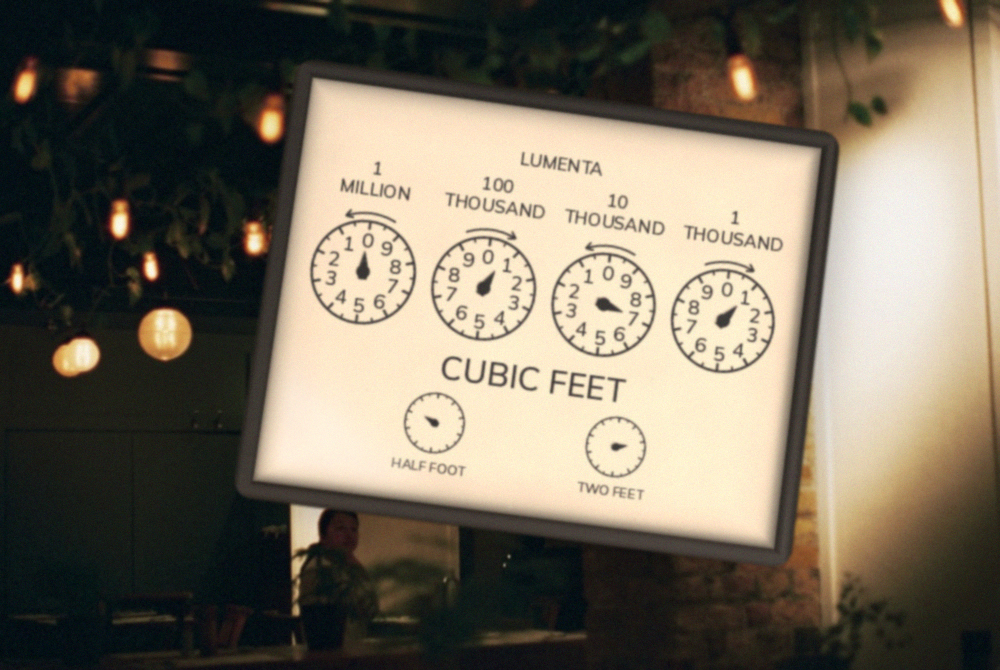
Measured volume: 7100 (ft³)
